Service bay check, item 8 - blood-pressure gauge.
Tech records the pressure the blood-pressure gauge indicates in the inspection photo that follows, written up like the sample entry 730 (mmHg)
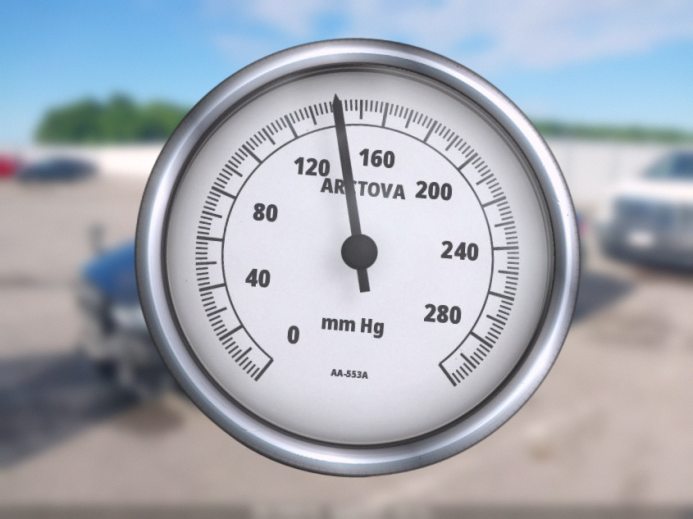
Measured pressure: 140 (mmHg)
